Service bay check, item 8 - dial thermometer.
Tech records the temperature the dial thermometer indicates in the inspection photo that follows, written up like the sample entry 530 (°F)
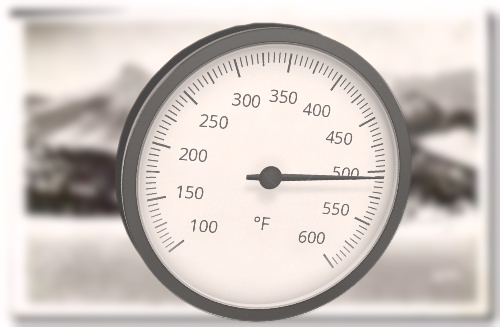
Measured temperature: 505 (°F)
